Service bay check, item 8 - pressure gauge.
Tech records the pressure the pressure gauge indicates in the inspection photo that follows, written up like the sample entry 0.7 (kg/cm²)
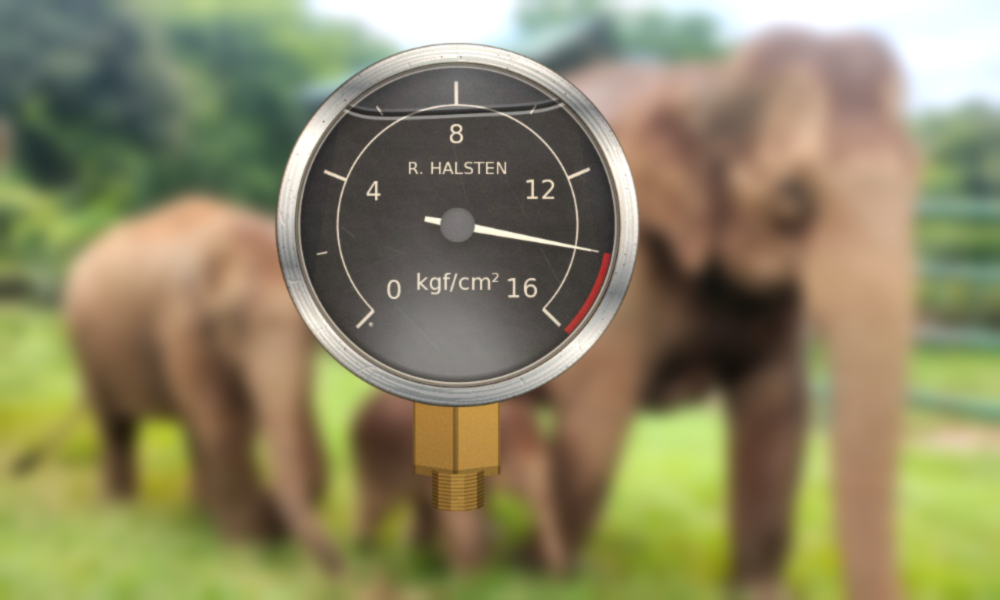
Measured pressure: 14 (kg/cm²)
